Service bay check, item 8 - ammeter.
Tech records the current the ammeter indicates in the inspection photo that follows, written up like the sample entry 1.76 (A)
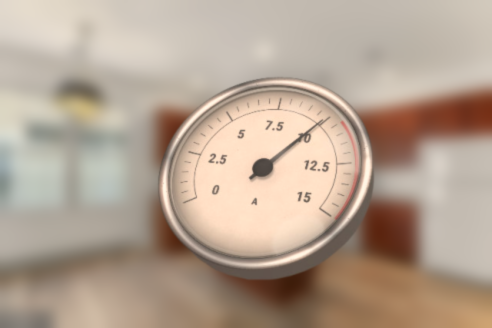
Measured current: 10 (A)
